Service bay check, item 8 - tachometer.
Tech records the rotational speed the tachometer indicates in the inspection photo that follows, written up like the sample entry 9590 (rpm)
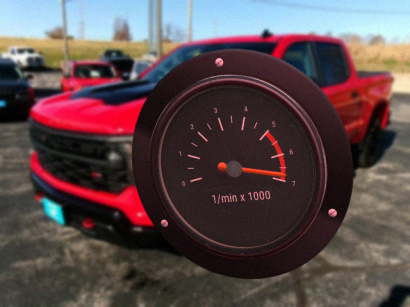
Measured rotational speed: 6750 (rpm)
